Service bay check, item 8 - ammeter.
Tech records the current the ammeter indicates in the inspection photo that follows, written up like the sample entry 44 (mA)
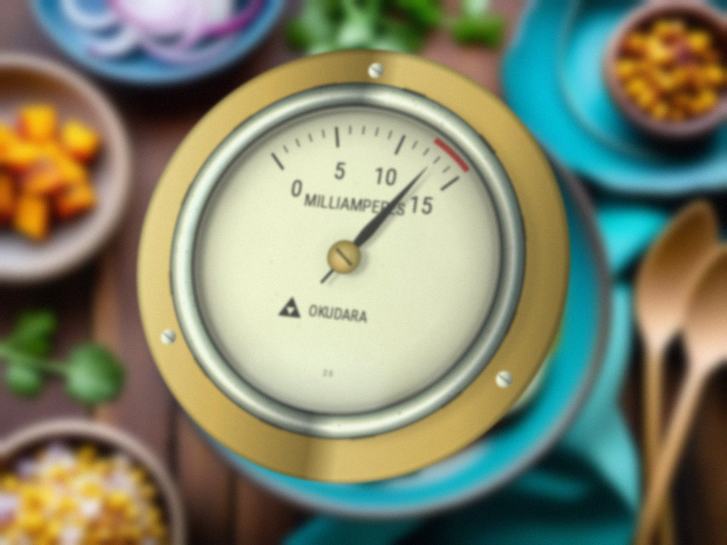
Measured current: 13 (mA)
